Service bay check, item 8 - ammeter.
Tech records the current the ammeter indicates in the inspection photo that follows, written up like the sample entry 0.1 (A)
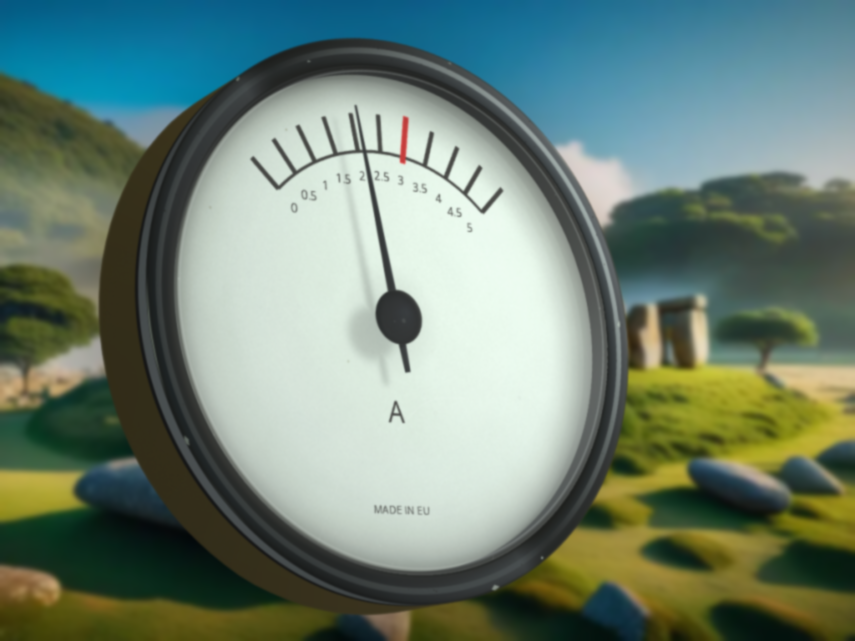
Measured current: 2 (A)
